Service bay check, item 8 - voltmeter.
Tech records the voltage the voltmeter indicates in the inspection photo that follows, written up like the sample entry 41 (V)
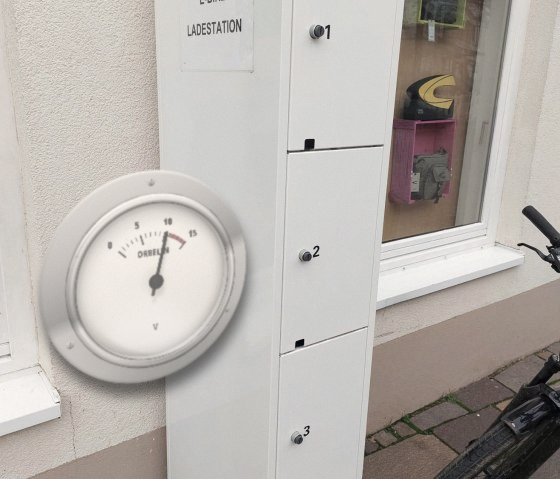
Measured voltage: 10 (V)
